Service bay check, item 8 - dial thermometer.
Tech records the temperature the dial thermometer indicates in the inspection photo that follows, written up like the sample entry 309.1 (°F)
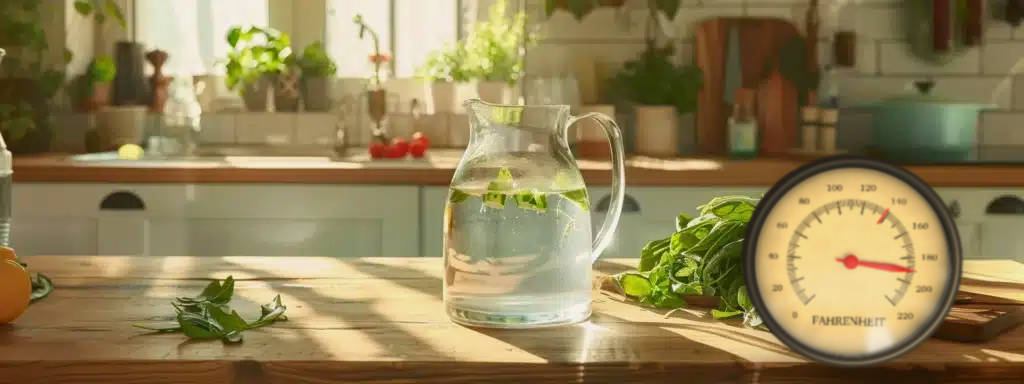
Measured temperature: 190 (°F)
